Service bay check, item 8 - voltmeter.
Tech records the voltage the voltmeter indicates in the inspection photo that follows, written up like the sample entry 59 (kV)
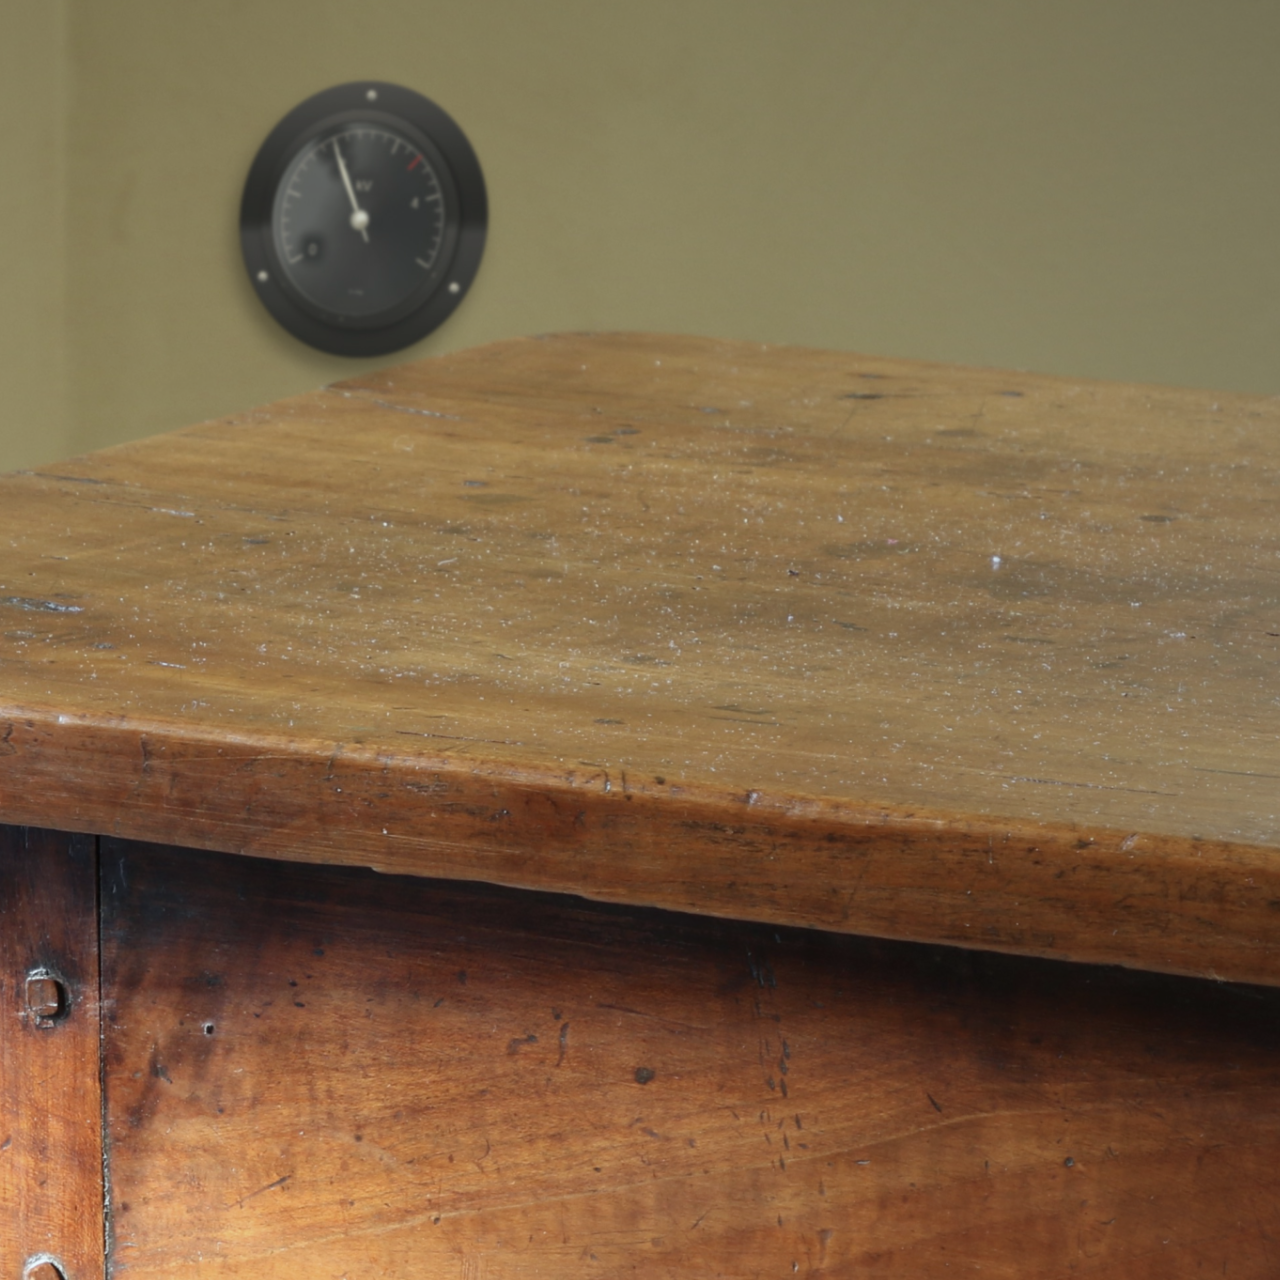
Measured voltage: 2 (kV)
